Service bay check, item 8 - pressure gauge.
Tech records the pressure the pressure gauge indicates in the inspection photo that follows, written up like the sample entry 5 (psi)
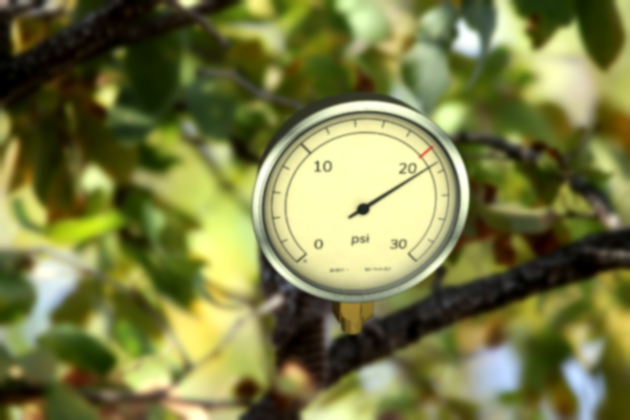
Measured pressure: 21 (psi)
